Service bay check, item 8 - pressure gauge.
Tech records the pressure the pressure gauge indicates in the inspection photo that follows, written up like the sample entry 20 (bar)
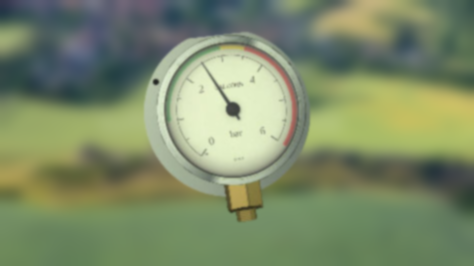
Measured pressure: 2.5 (bar)
